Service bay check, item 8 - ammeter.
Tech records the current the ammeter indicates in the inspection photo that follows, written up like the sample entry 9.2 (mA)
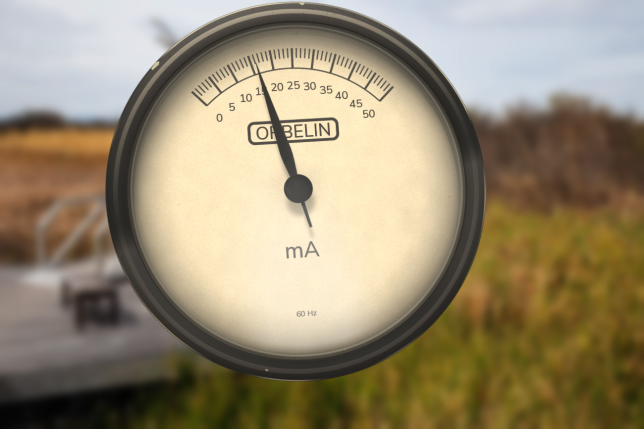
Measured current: 16 (mA)
